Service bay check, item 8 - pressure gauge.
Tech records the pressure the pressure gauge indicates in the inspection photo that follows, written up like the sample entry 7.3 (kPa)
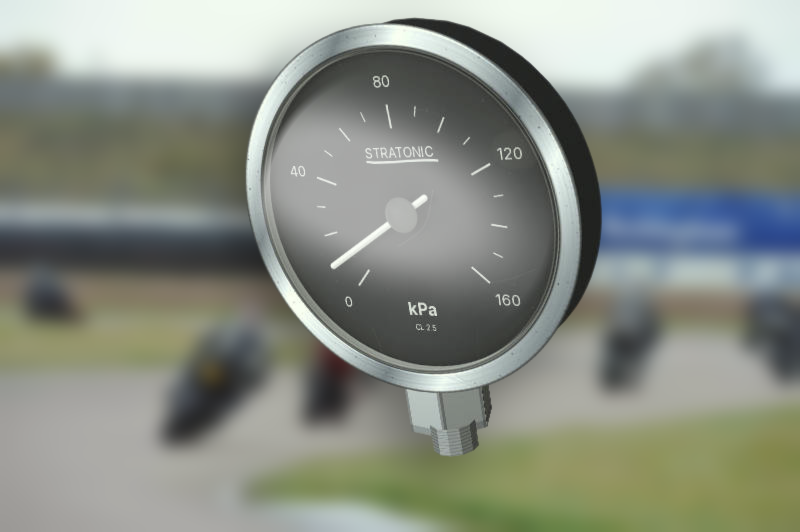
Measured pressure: 10 (kPa)
